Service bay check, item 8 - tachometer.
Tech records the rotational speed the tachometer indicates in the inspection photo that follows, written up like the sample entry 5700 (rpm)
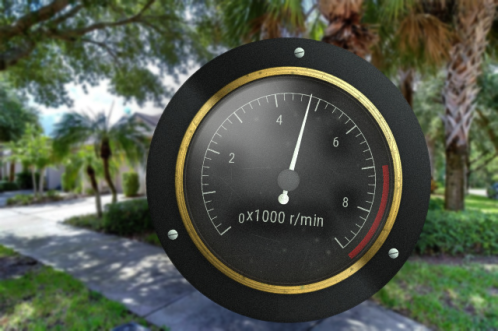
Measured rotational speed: 4800 (rpm)
